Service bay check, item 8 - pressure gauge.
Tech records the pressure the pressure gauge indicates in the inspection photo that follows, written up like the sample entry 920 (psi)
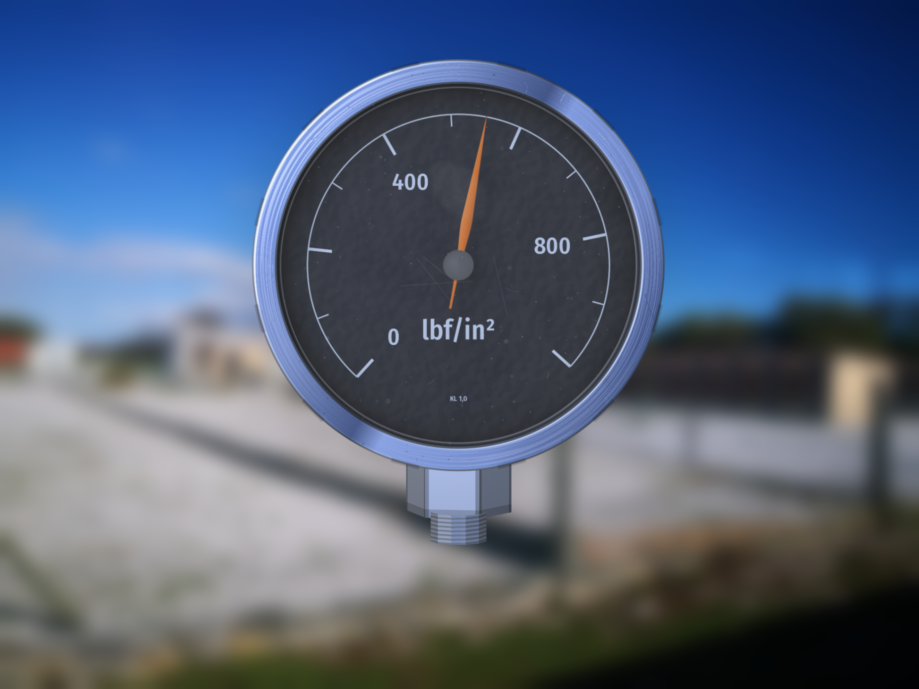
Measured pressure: 550 (psi)
